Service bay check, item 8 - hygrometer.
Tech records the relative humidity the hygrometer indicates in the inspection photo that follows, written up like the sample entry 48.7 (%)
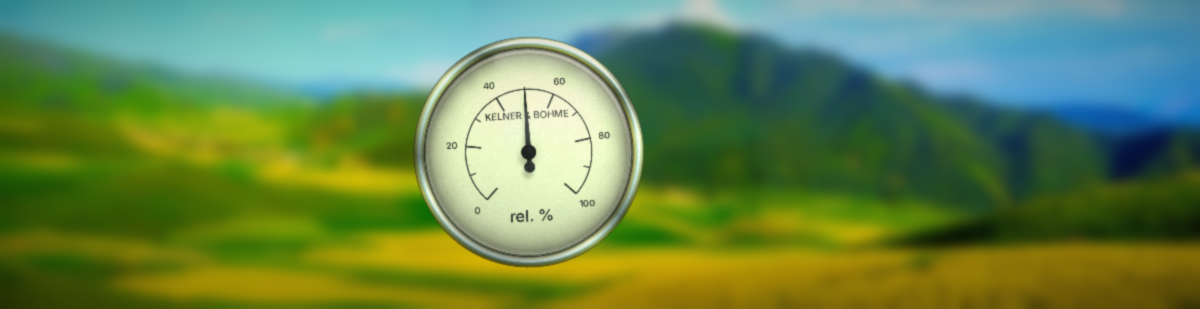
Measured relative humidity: 50 (%)
